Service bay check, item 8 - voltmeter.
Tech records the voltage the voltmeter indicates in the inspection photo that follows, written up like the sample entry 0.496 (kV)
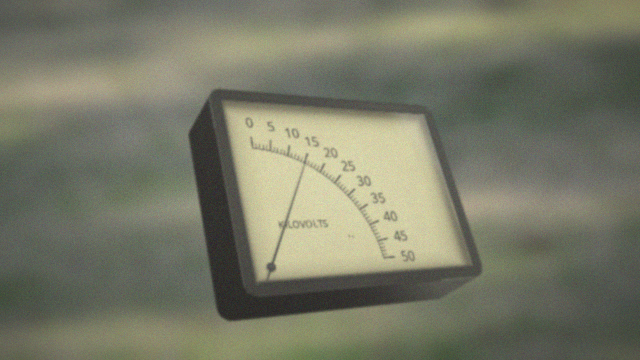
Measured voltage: 15 (kV)
